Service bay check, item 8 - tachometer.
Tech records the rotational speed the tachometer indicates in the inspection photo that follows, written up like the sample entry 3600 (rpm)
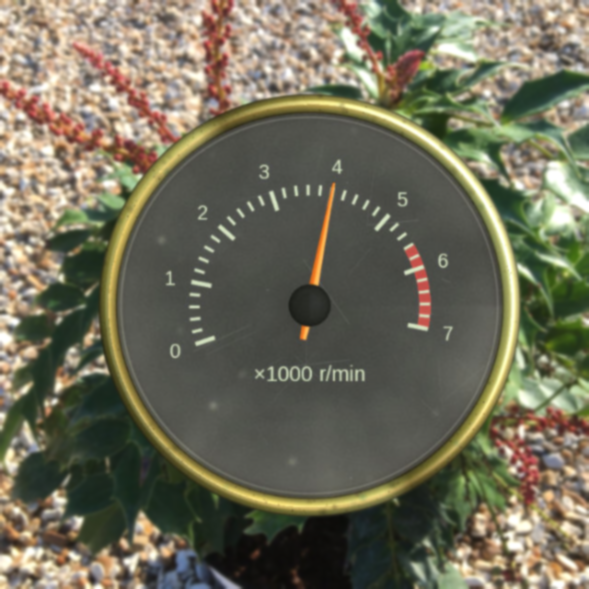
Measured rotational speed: 4000 (rpm)
